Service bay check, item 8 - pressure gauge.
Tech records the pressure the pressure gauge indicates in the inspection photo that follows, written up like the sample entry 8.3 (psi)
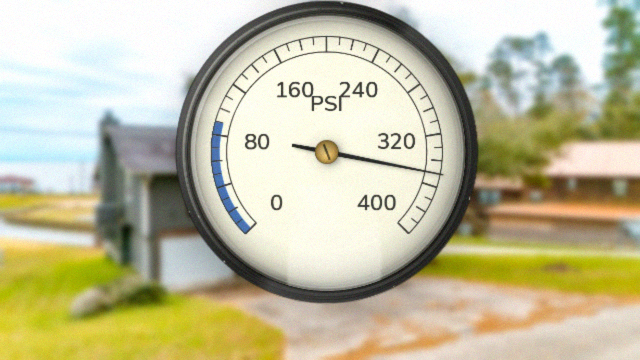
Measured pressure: 350 (psi)
